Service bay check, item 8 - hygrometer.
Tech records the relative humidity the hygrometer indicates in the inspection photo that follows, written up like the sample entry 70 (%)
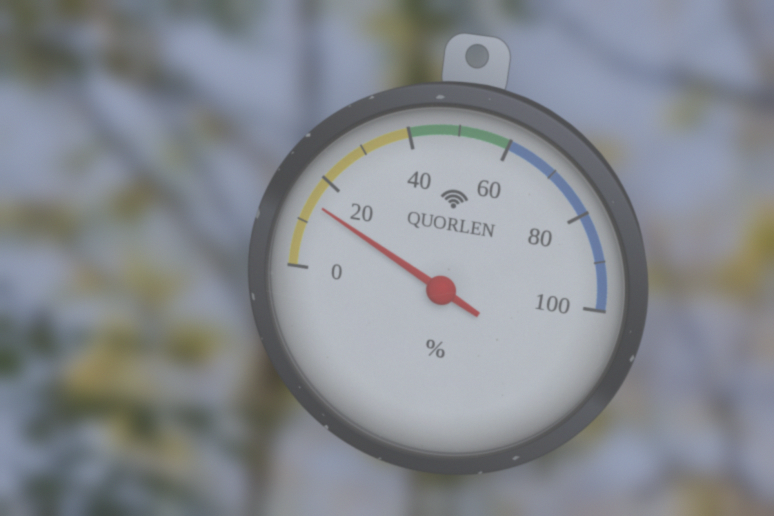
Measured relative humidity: 15 (%)
